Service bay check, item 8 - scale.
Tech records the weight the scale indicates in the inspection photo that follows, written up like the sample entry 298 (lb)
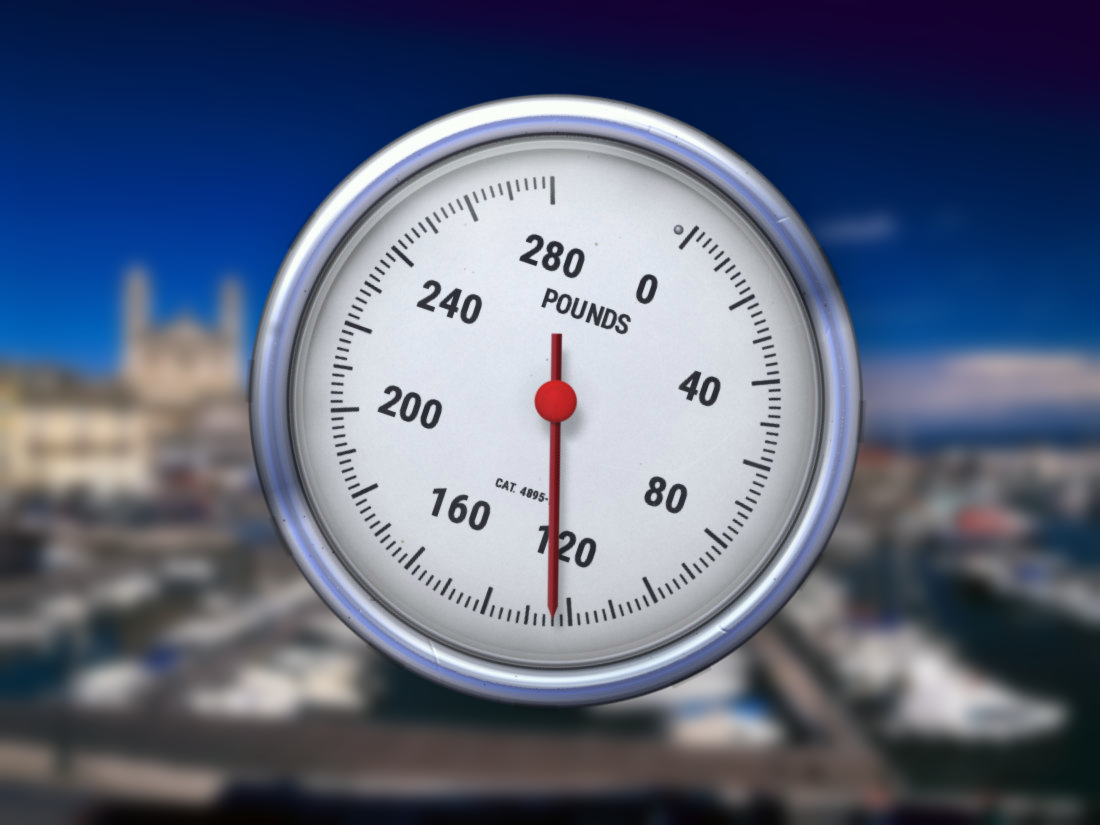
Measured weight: 124 (lb)
